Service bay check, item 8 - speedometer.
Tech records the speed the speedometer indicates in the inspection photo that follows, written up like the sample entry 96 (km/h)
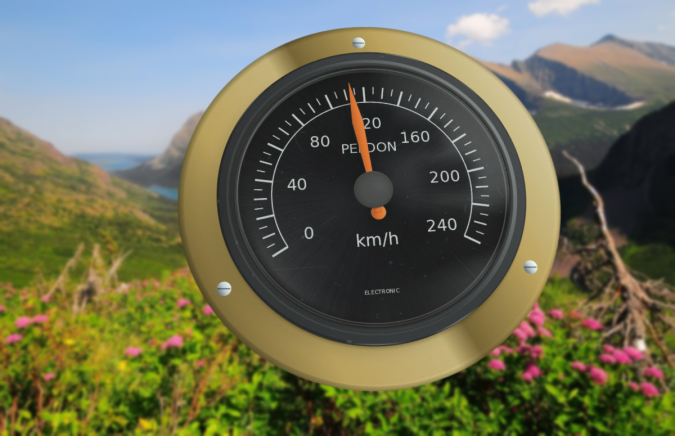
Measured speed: 112.5 (km/h)
